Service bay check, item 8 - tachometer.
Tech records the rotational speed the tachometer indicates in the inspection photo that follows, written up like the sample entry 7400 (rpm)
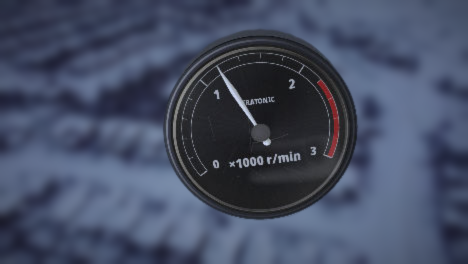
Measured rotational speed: 1200 (rpm)
